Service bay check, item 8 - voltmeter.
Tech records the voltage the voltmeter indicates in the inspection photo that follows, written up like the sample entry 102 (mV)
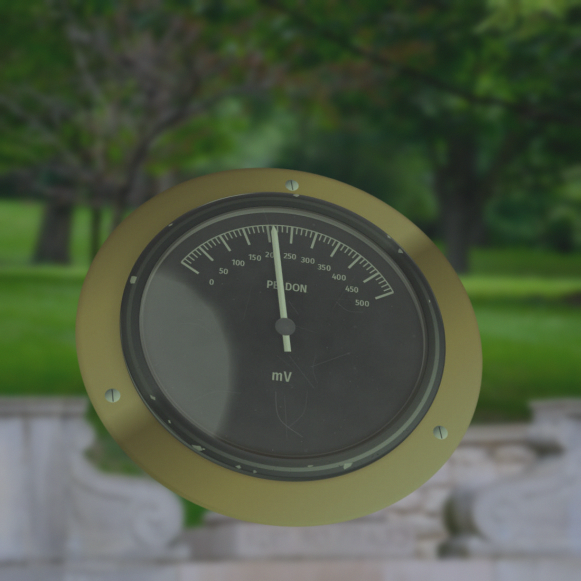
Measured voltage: 210 (mV)
